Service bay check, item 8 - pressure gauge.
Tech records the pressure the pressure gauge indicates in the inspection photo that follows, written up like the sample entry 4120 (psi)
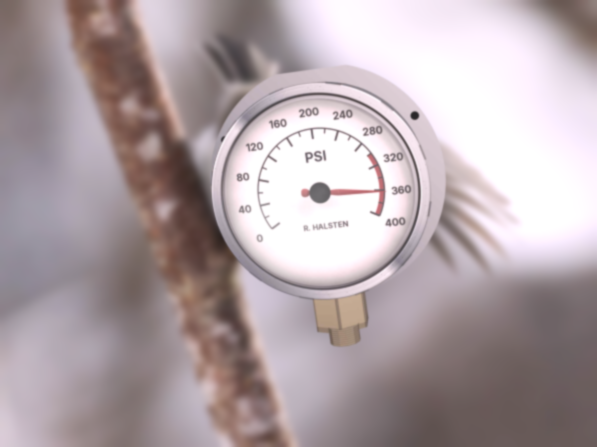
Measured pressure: 360 (psi)
